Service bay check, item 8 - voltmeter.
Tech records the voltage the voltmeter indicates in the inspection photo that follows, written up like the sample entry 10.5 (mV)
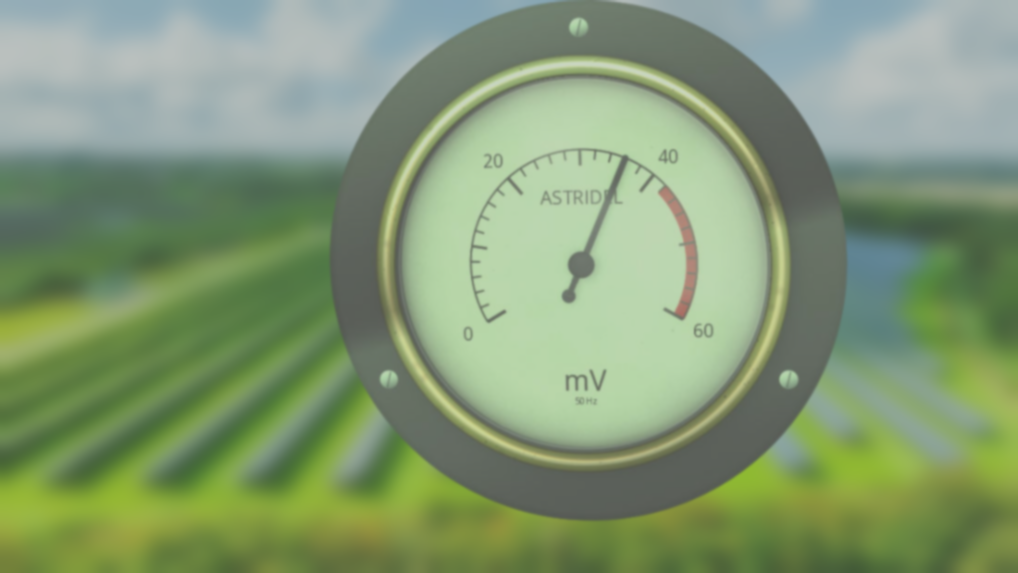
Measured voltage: 36 (mV)
